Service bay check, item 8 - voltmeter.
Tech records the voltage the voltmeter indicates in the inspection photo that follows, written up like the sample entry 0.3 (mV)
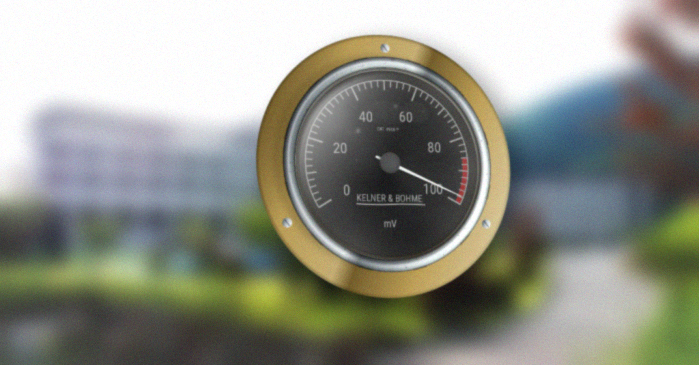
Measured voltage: 98 (mV)
